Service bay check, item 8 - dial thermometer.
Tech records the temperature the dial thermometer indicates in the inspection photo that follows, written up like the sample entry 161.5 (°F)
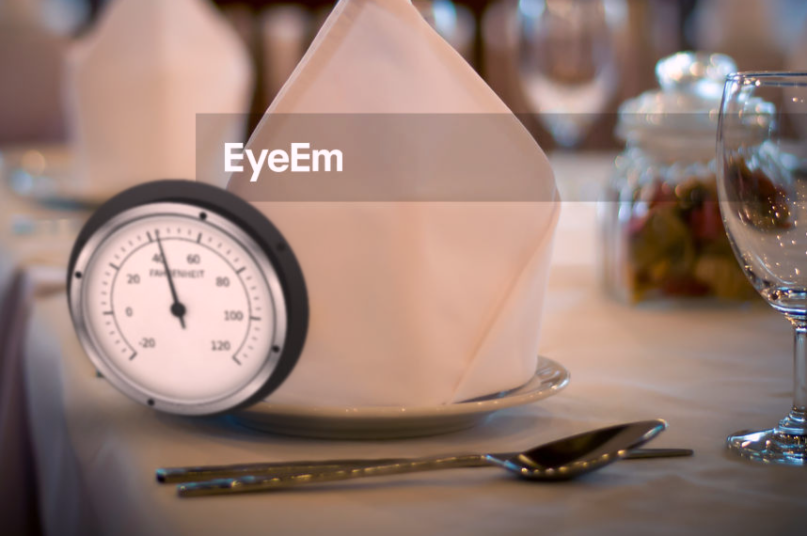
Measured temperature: 44 (°F)
